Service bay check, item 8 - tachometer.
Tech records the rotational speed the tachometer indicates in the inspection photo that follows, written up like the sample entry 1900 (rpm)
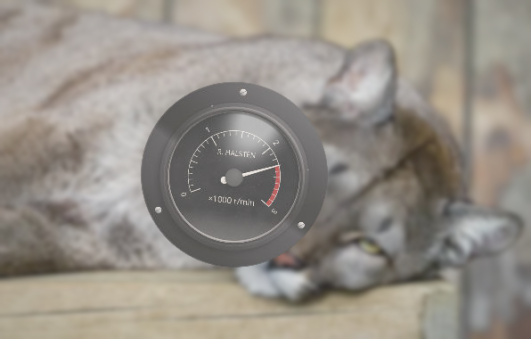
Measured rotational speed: 2300 (rpm)
